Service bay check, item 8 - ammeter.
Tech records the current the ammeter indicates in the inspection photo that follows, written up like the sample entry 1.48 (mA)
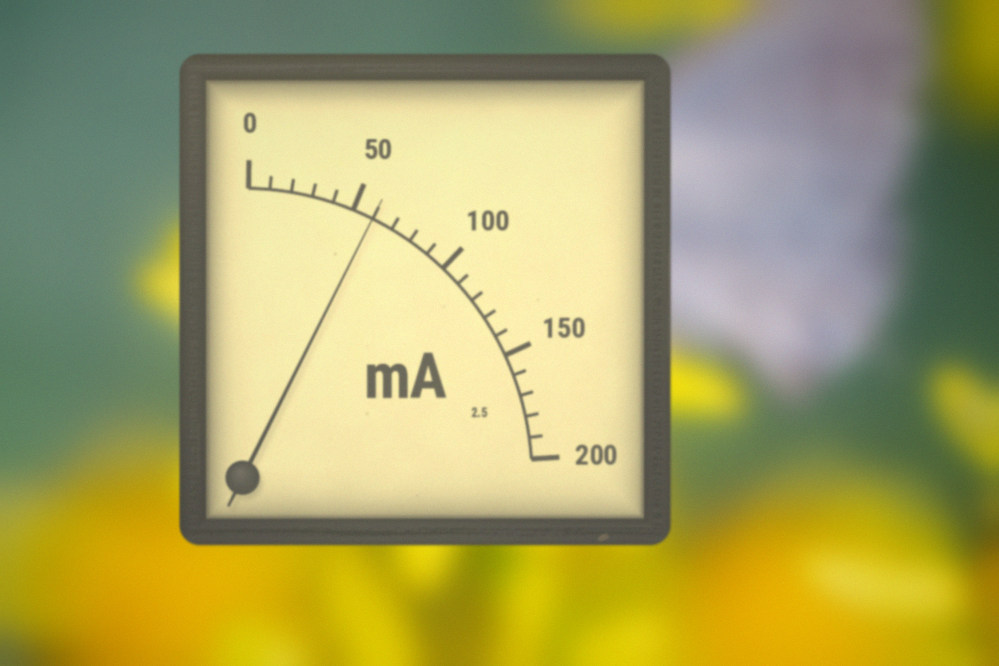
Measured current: 60 (mA)
